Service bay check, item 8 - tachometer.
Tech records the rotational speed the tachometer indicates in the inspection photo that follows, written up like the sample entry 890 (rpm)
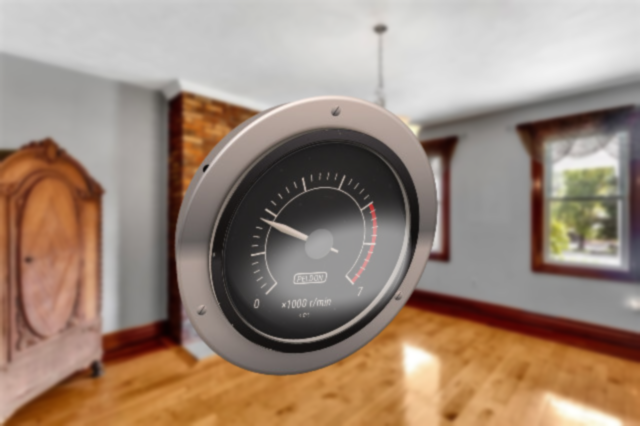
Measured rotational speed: 1800 (rpm)
